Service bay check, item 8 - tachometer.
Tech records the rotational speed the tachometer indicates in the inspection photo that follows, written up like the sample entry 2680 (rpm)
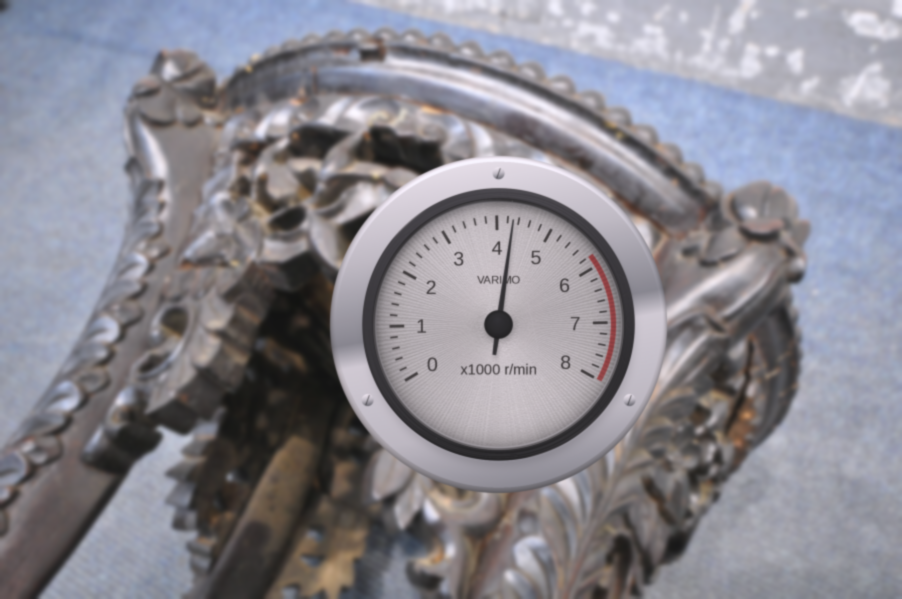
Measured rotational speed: 4300 (rpm)
